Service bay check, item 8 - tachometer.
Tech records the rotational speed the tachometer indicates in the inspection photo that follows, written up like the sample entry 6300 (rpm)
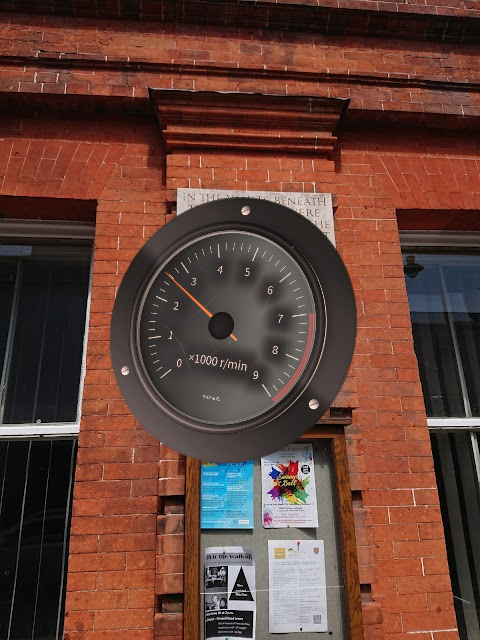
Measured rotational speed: 2600 (rpm)
